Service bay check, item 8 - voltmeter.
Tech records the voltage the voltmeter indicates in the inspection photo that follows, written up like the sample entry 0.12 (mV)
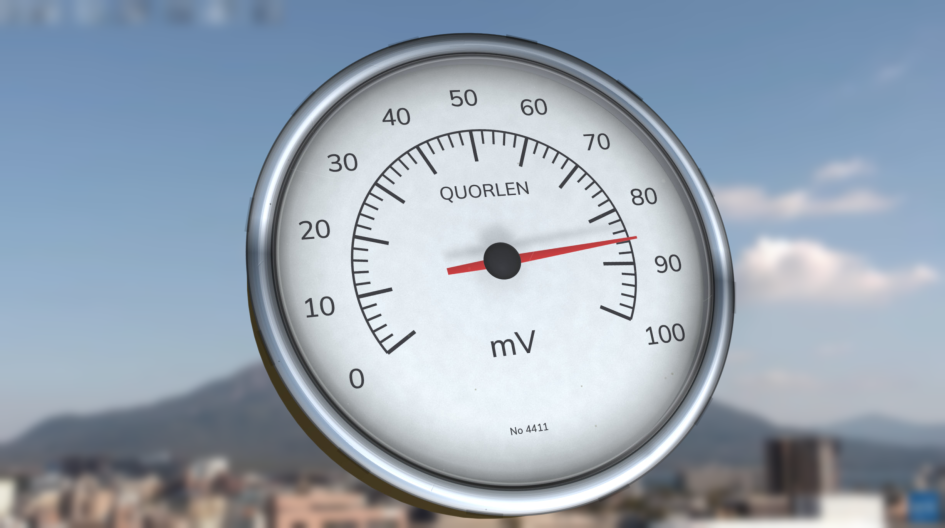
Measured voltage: 86 (mV)
